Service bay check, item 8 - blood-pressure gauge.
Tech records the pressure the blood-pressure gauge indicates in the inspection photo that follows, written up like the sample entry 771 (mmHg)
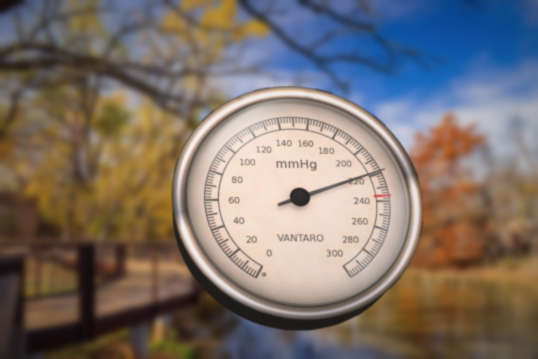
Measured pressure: 220 (mmHg)
